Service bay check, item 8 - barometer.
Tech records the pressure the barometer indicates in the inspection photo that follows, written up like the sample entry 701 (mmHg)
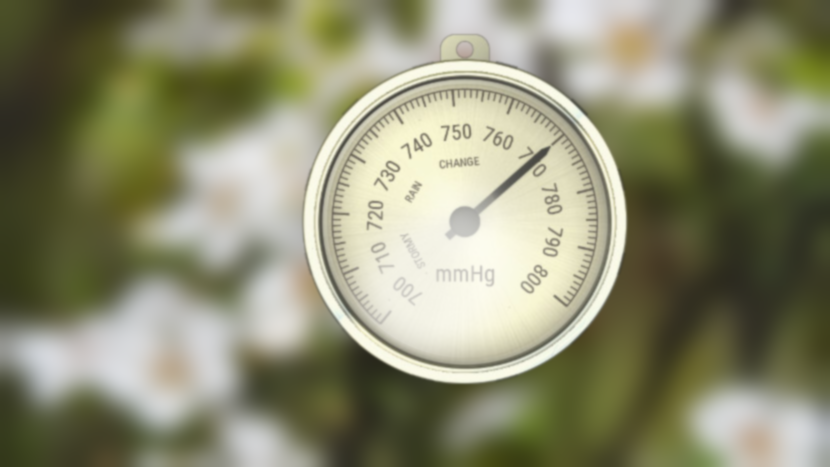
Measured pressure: 770 (mmHg)
